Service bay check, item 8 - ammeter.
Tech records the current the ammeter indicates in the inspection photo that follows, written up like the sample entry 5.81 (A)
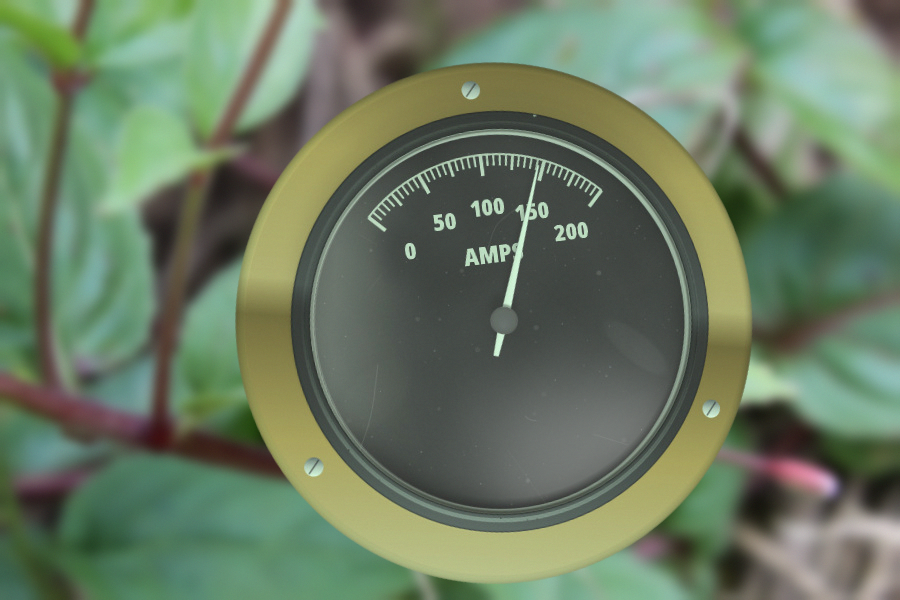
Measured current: 145 (A)
